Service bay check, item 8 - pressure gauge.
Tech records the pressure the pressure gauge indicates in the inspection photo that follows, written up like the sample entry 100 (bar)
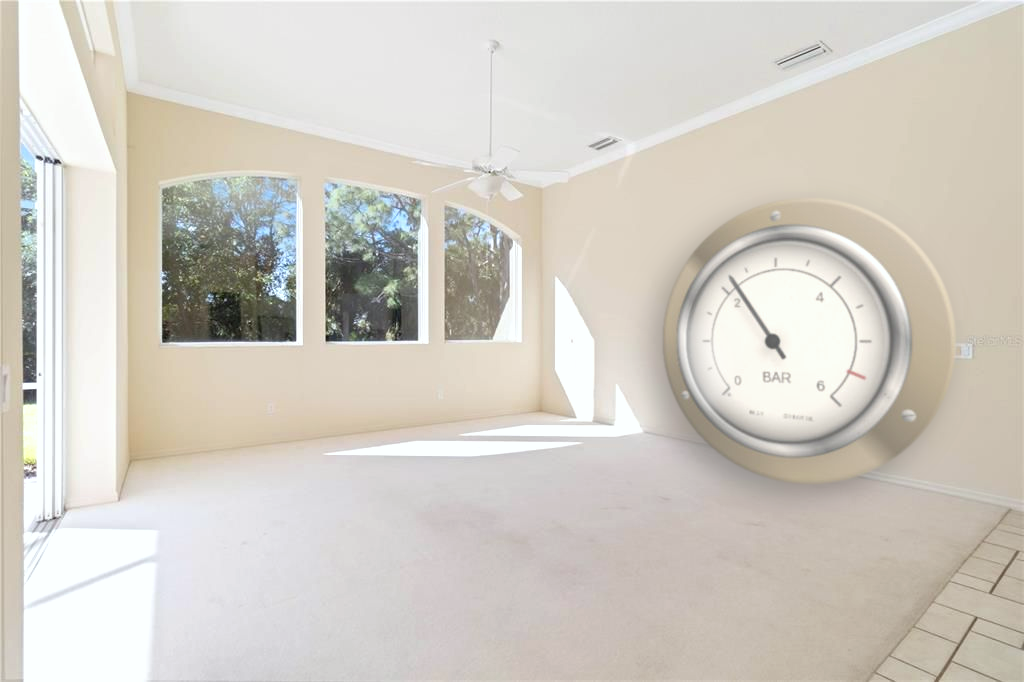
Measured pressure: 2.25 (bar)
